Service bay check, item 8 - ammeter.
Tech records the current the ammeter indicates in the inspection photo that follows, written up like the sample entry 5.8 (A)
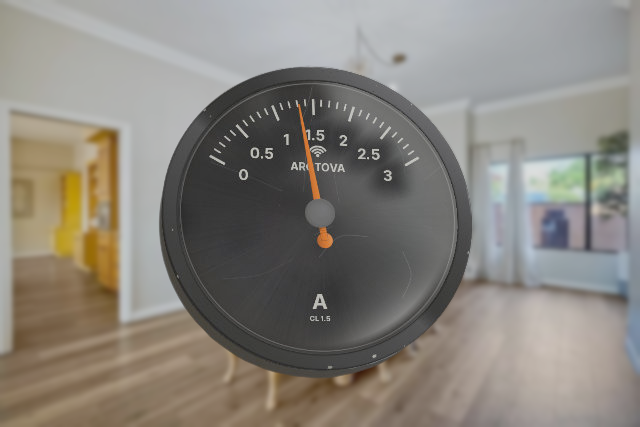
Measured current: 1.3 (A)
